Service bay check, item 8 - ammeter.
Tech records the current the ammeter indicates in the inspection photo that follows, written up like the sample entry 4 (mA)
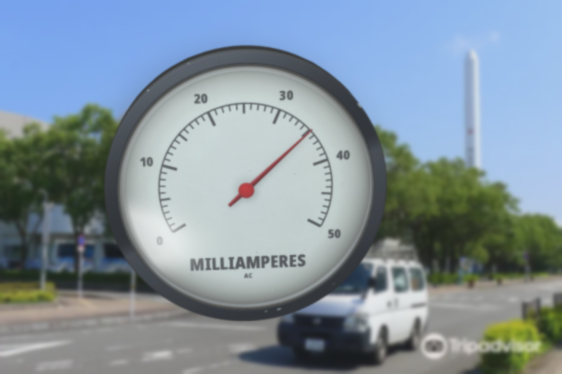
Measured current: 35 (mA)
